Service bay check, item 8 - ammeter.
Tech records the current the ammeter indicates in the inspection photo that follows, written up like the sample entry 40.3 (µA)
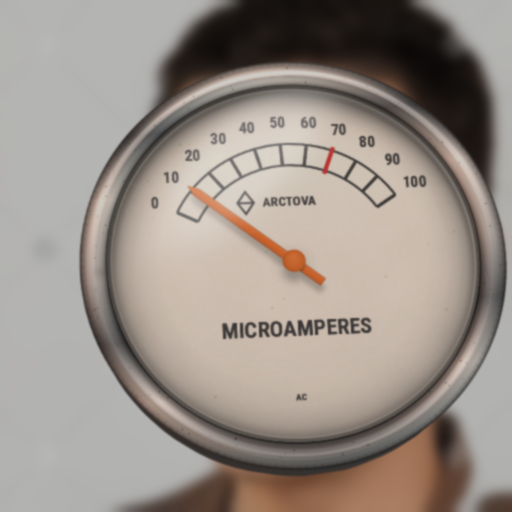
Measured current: 10 (µA)
